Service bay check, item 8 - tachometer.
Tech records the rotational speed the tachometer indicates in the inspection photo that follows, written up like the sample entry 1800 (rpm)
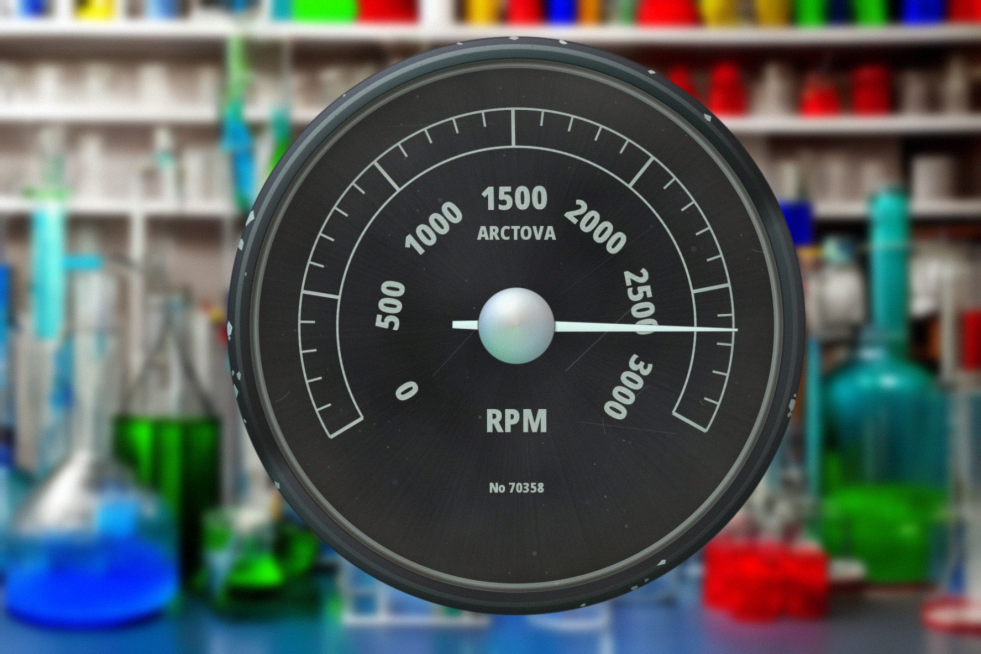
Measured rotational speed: 2650 (rpm)
